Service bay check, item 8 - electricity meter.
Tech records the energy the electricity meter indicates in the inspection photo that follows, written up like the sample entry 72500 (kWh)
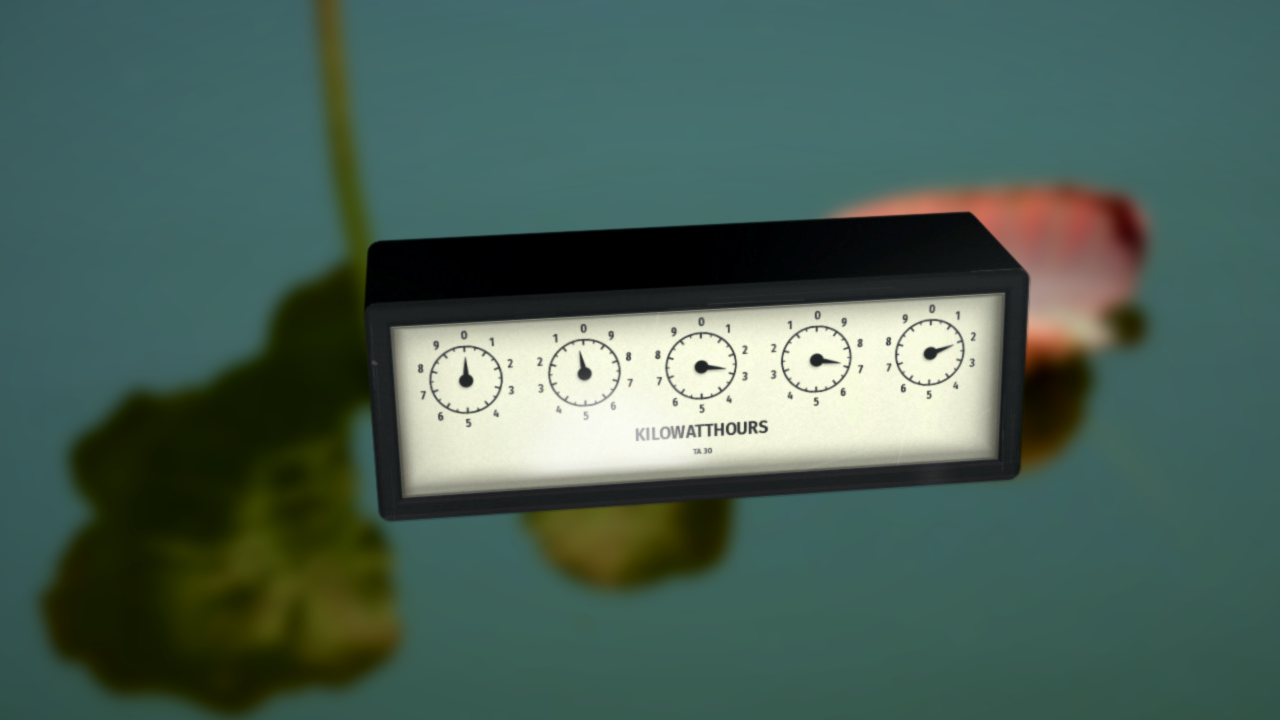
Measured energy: 272 (kWh)
